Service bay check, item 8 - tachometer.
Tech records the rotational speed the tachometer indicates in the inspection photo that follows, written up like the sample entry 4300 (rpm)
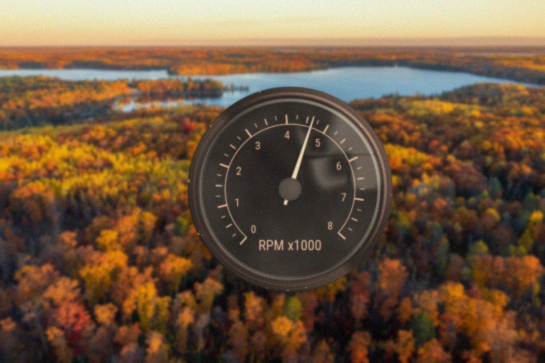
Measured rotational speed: 4625 (rpm)
